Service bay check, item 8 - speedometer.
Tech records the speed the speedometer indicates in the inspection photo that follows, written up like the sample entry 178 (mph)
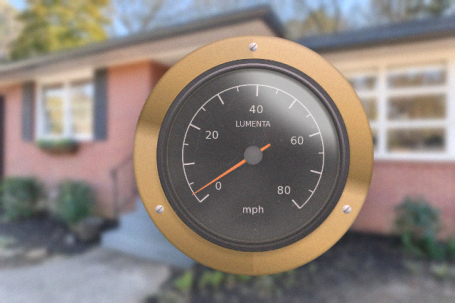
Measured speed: 2.5 (mph)
